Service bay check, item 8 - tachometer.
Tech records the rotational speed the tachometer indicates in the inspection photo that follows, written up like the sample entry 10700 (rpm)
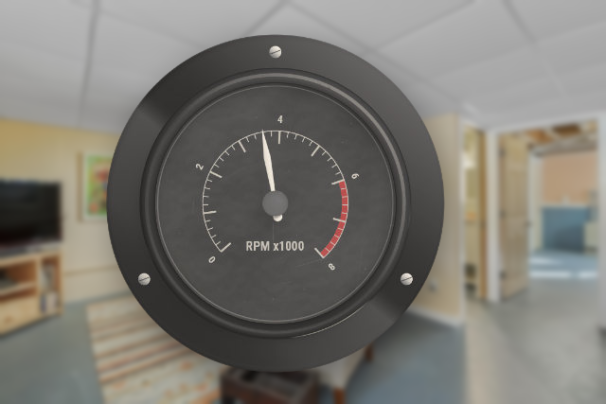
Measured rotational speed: 3600 (rpm)
